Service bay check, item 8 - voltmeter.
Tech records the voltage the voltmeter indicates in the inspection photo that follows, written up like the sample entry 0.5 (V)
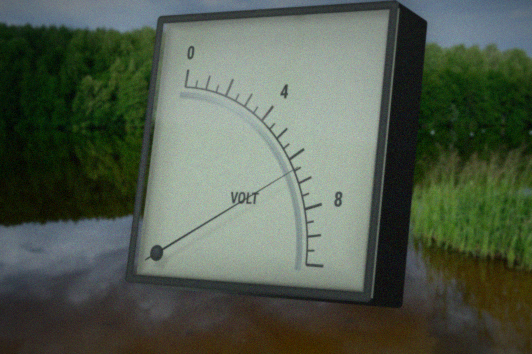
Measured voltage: 6.5 (V)
